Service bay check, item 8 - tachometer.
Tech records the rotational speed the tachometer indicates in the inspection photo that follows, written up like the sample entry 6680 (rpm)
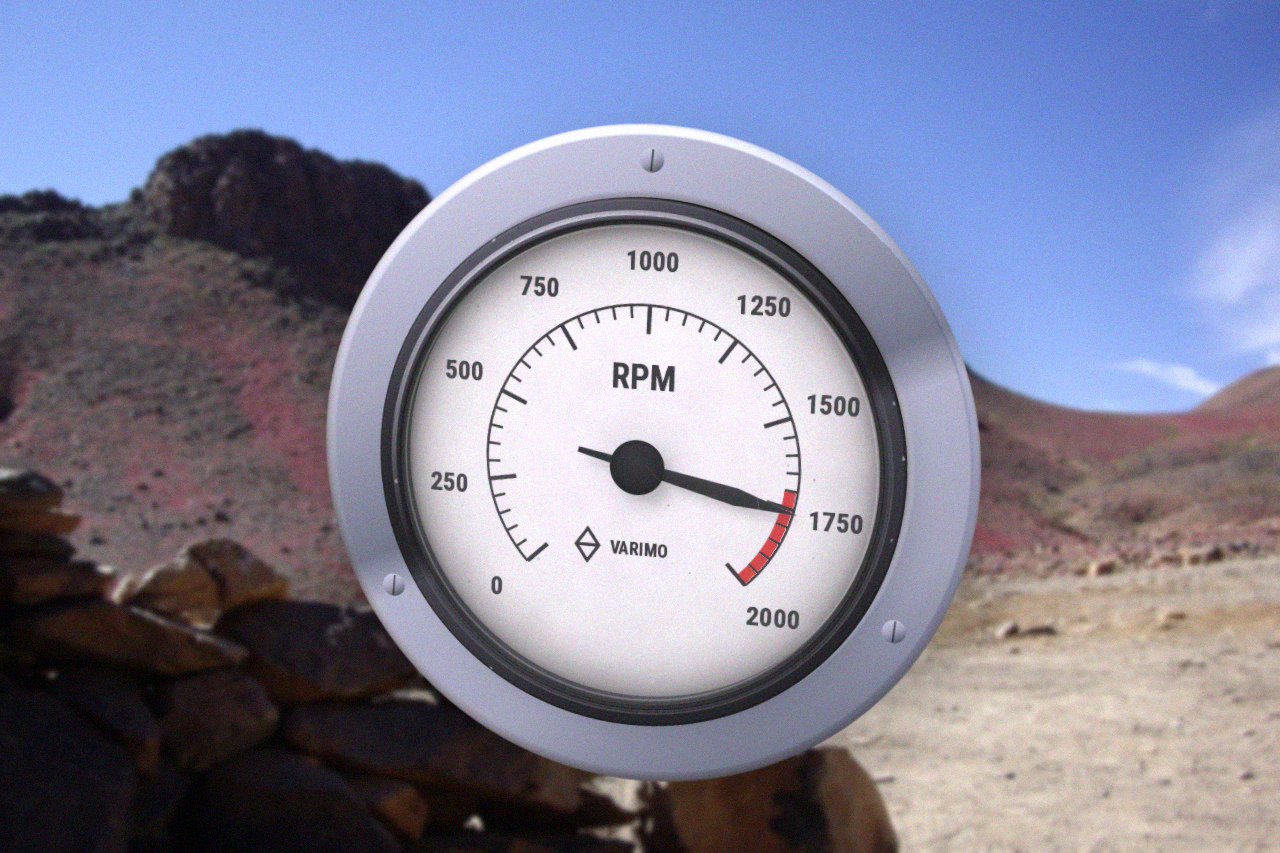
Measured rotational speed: 1750 (rpm)
